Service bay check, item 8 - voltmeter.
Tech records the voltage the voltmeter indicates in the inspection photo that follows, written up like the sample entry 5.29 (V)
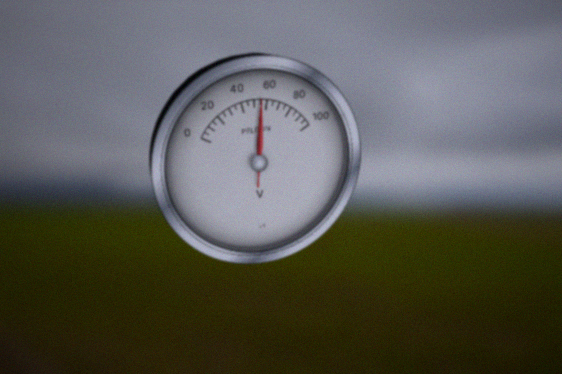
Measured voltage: 55 (V)
